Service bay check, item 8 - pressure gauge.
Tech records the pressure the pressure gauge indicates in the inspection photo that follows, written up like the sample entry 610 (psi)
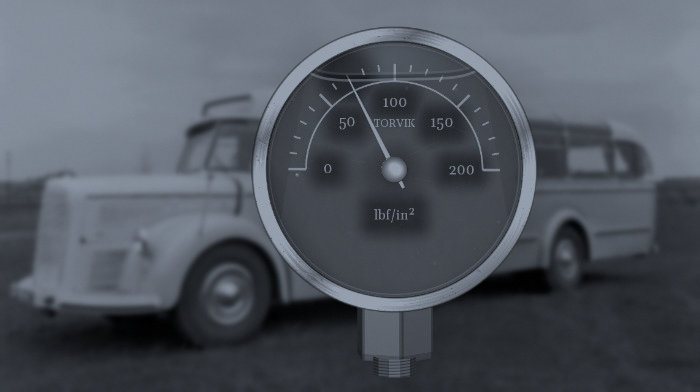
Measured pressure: 70 (psi)
